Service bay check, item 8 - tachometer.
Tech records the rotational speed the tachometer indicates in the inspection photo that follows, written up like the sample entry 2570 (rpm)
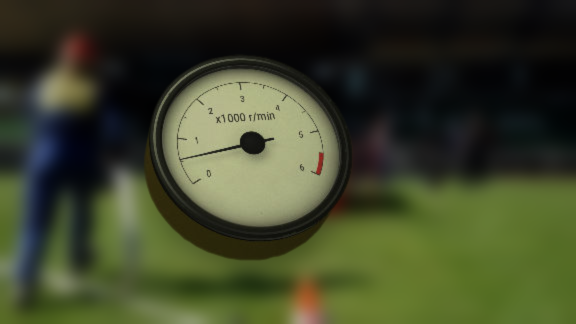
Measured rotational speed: 500 (rpm)
